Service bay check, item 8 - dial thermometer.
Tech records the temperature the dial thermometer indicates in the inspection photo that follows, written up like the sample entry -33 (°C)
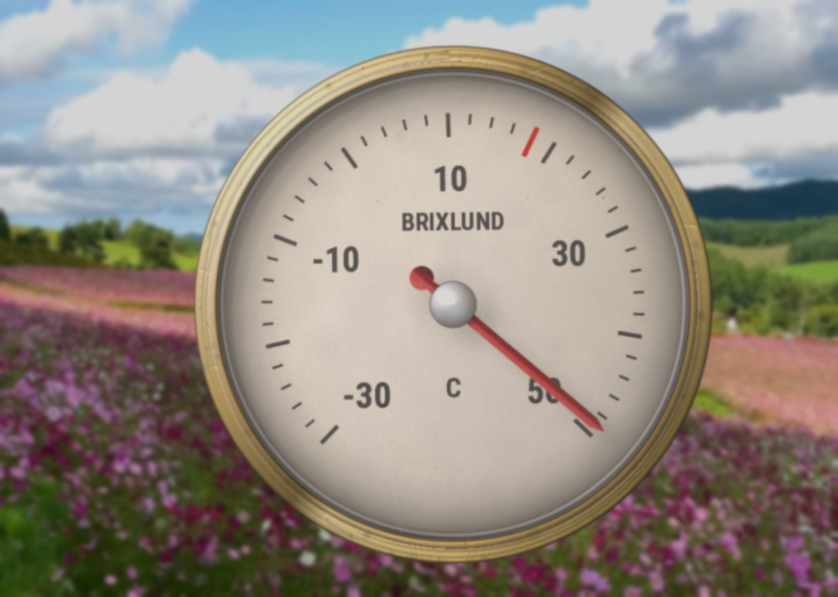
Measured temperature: 49 (°C)
